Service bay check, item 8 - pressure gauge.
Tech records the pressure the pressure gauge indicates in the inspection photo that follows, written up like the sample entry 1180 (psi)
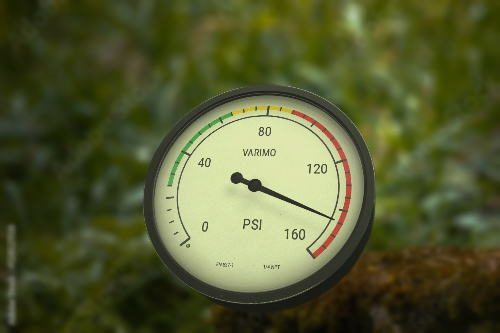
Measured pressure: 145 (psi)
